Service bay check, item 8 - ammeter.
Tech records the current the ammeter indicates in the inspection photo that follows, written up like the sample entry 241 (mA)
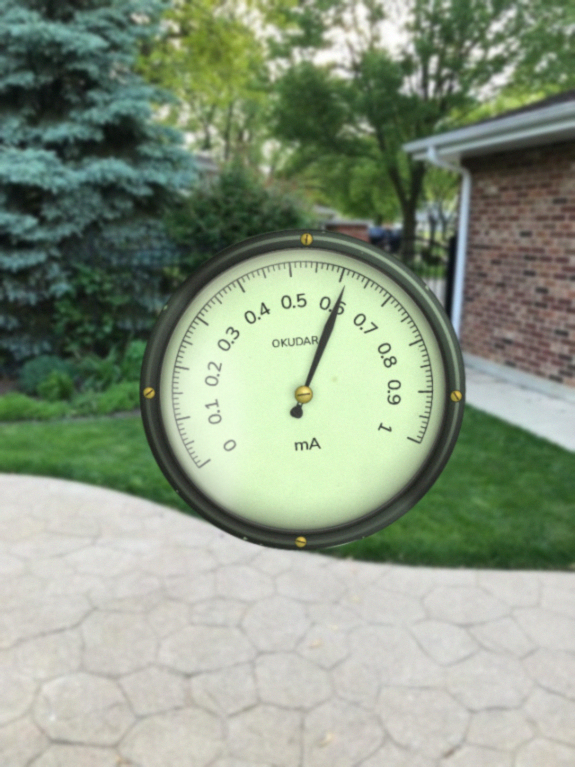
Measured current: 0.61 (mA)
